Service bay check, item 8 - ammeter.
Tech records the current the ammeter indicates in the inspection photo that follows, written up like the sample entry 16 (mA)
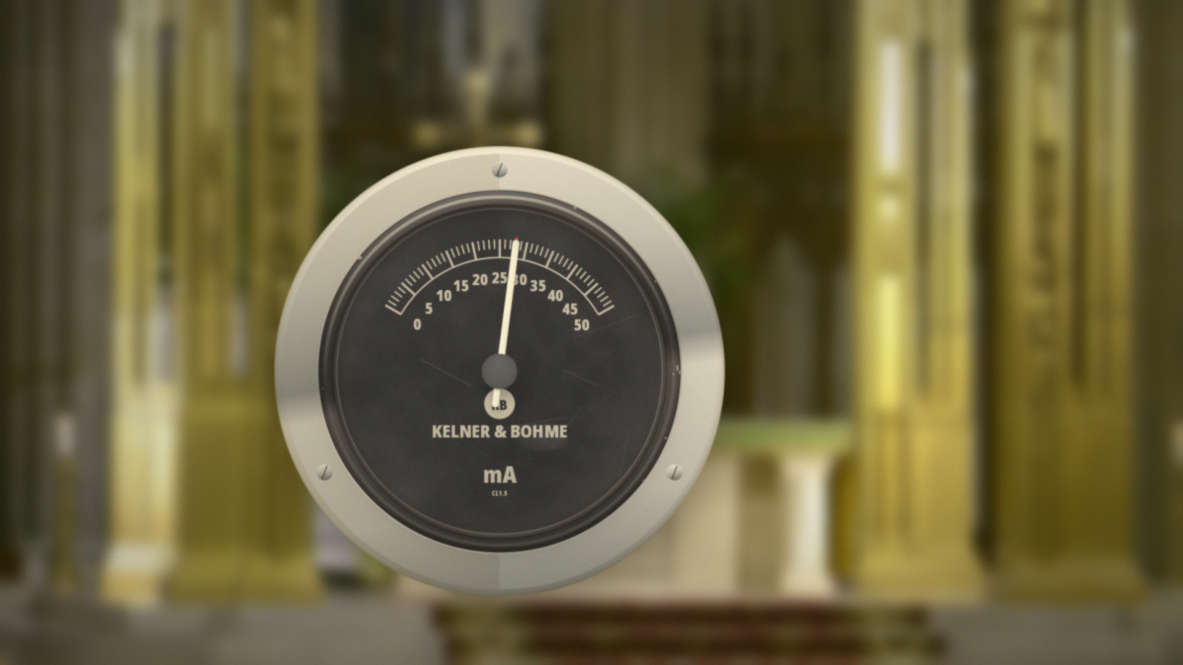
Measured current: 28 (mA)
